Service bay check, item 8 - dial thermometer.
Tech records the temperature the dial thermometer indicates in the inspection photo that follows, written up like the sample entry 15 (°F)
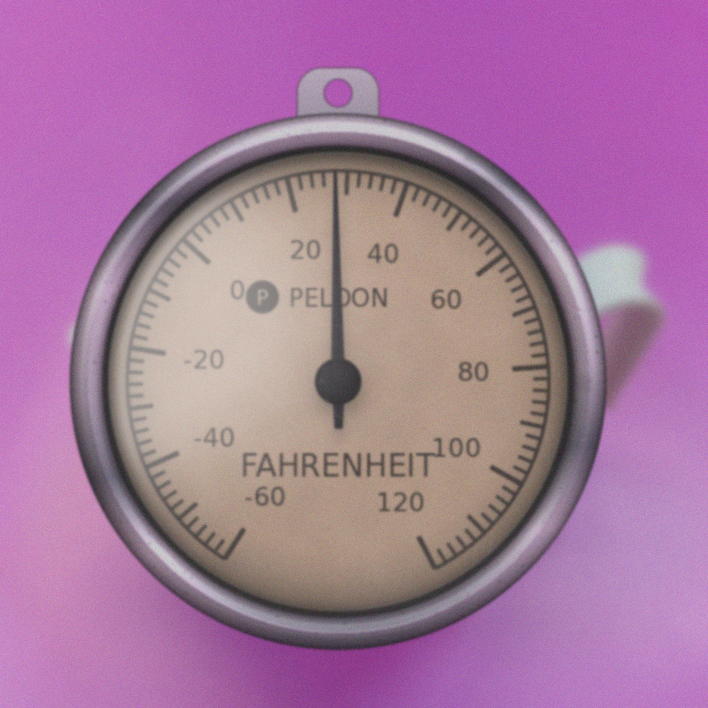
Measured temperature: 28 (°F)
